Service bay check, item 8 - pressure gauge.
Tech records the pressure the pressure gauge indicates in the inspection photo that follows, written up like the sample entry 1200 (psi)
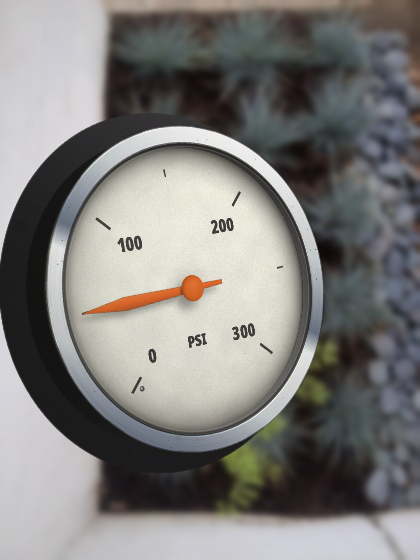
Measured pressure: 50 (psi)
